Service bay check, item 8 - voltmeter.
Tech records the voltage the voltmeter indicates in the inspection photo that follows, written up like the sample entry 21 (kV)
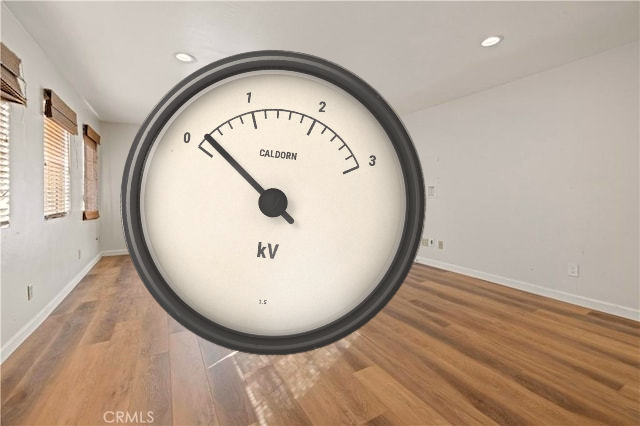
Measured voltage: 0.2 (kV)
